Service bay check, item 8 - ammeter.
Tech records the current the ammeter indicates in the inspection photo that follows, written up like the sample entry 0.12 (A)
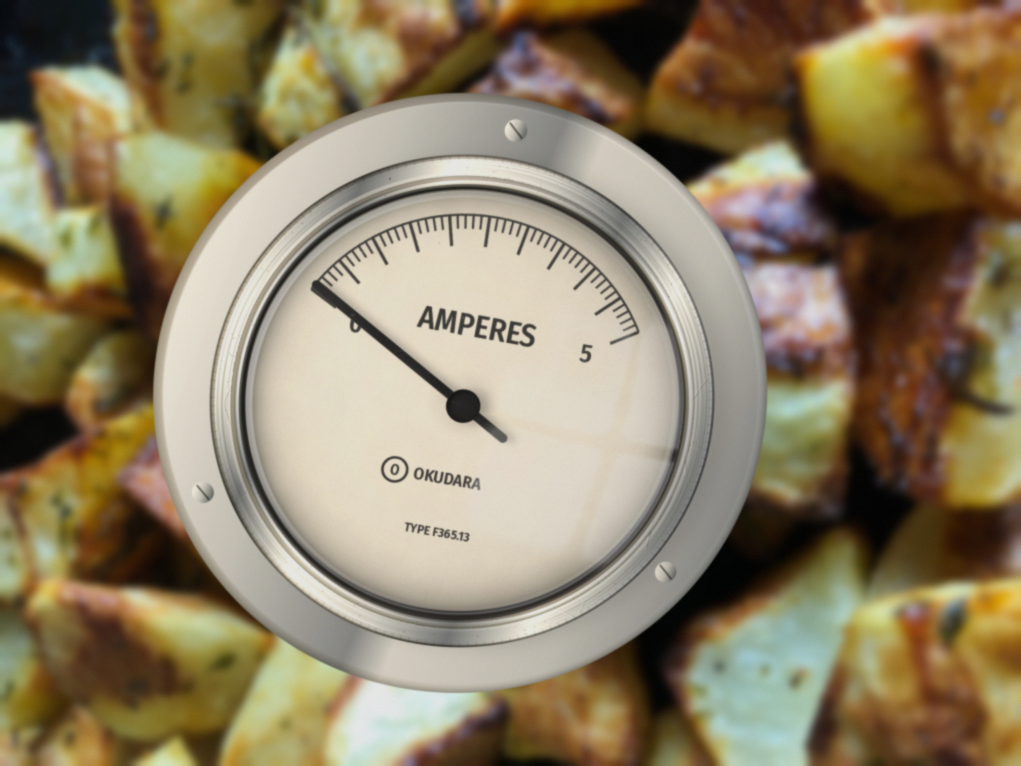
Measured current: 0.1 (A)
